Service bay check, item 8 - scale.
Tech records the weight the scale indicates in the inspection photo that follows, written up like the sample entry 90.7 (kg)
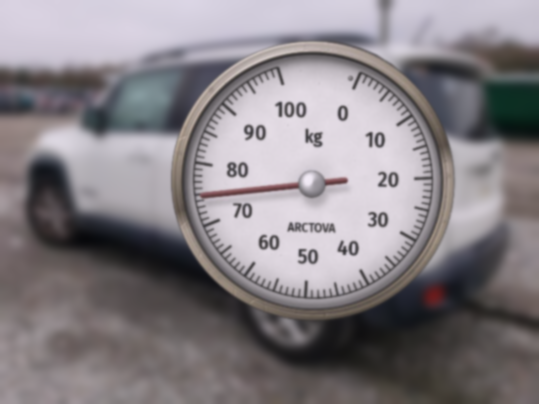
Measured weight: 75 (kg)
